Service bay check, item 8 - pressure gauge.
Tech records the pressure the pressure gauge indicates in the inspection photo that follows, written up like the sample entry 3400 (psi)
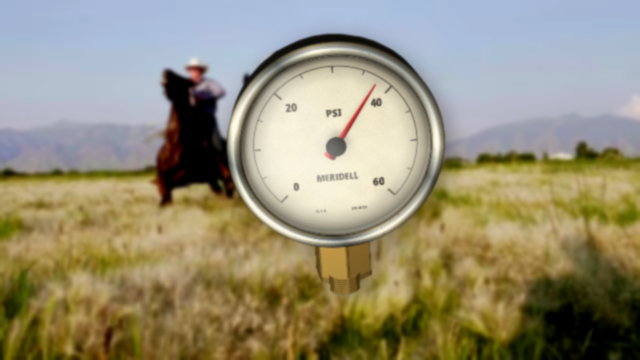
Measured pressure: 37.5 (psi)
